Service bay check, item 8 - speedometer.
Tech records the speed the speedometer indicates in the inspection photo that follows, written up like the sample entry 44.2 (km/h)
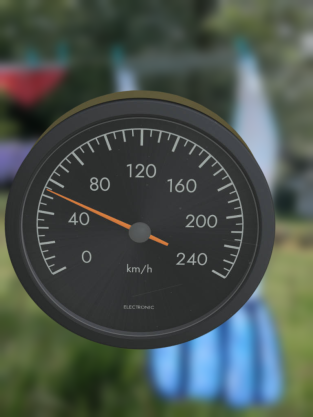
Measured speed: 55 (km/h)
